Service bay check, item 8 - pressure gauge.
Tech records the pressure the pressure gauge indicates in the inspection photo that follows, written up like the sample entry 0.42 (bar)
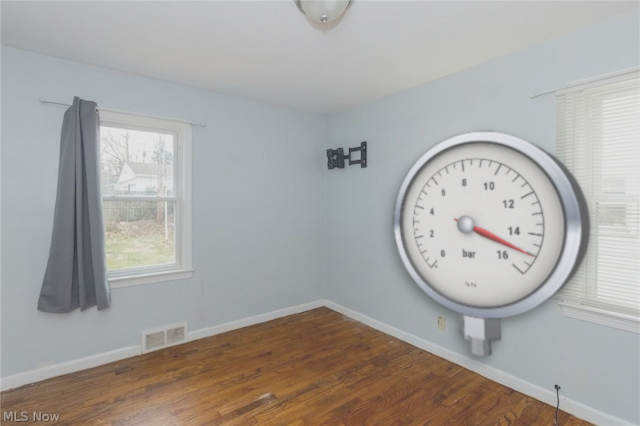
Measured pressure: 15 (bar)
